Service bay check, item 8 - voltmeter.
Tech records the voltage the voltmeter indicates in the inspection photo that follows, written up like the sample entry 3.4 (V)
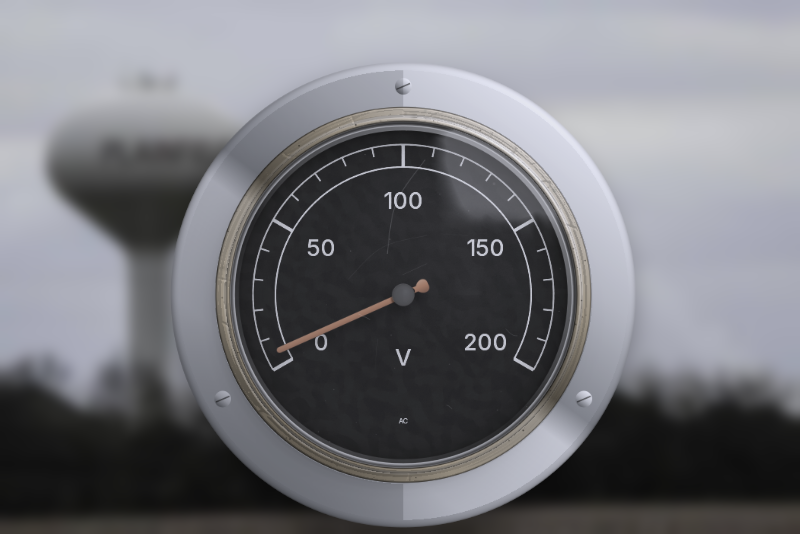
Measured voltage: 5 (V)
